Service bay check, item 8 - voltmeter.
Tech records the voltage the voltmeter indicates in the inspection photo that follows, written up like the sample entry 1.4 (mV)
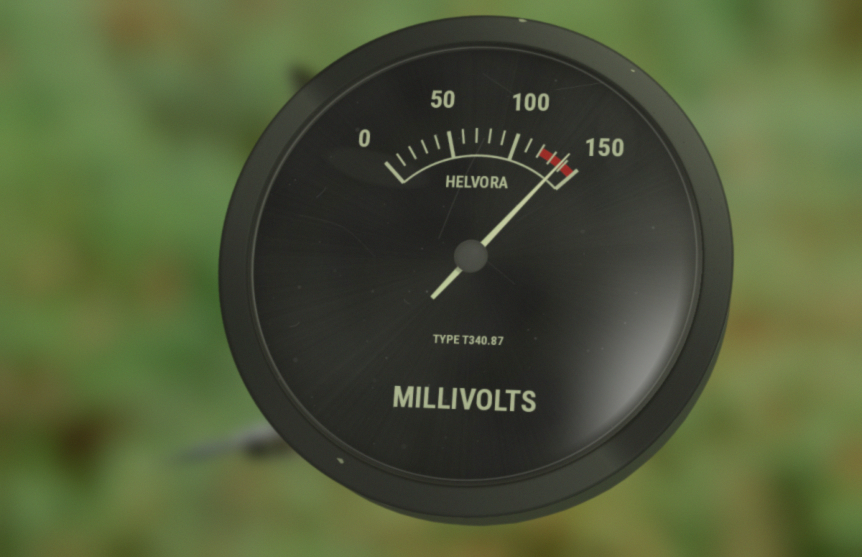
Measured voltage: 140 (mV)
